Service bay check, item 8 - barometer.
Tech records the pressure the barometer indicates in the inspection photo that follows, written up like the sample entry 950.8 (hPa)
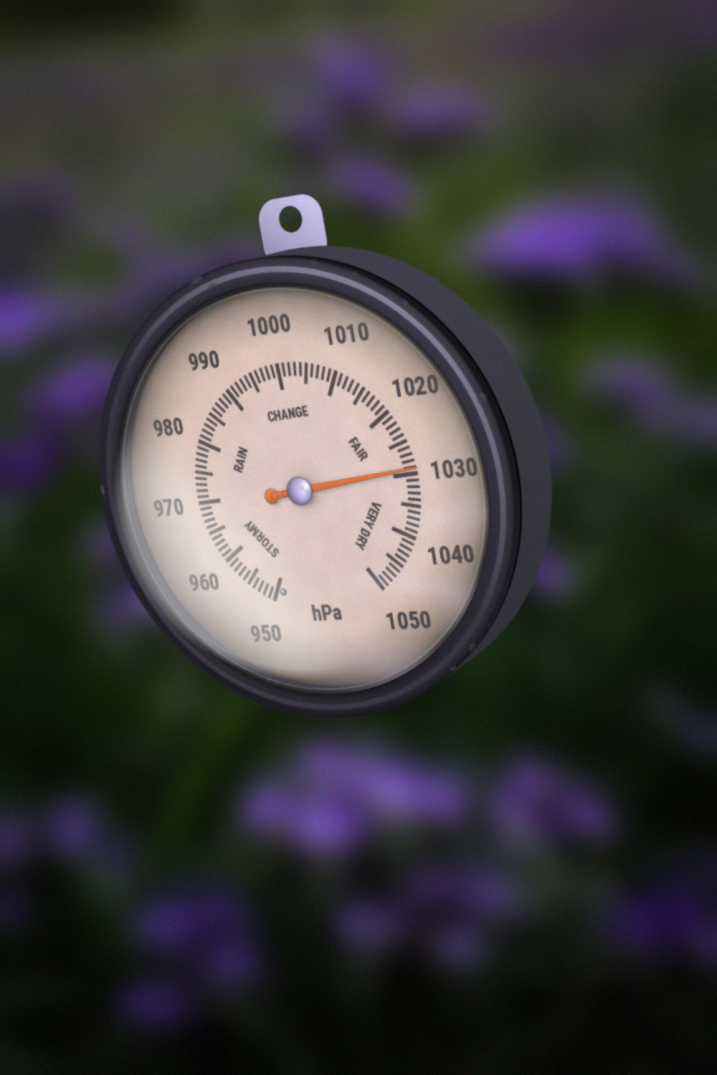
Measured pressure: 1029 (hPa)
